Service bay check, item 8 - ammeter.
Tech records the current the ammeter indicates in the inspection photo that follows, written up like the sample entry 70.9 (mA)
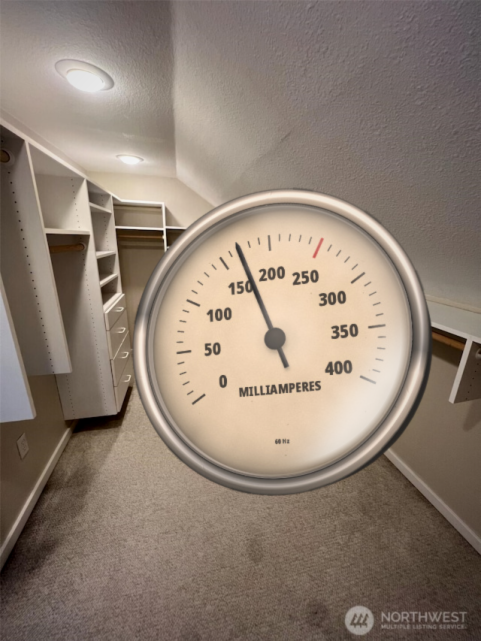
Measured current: 170 (mA)
